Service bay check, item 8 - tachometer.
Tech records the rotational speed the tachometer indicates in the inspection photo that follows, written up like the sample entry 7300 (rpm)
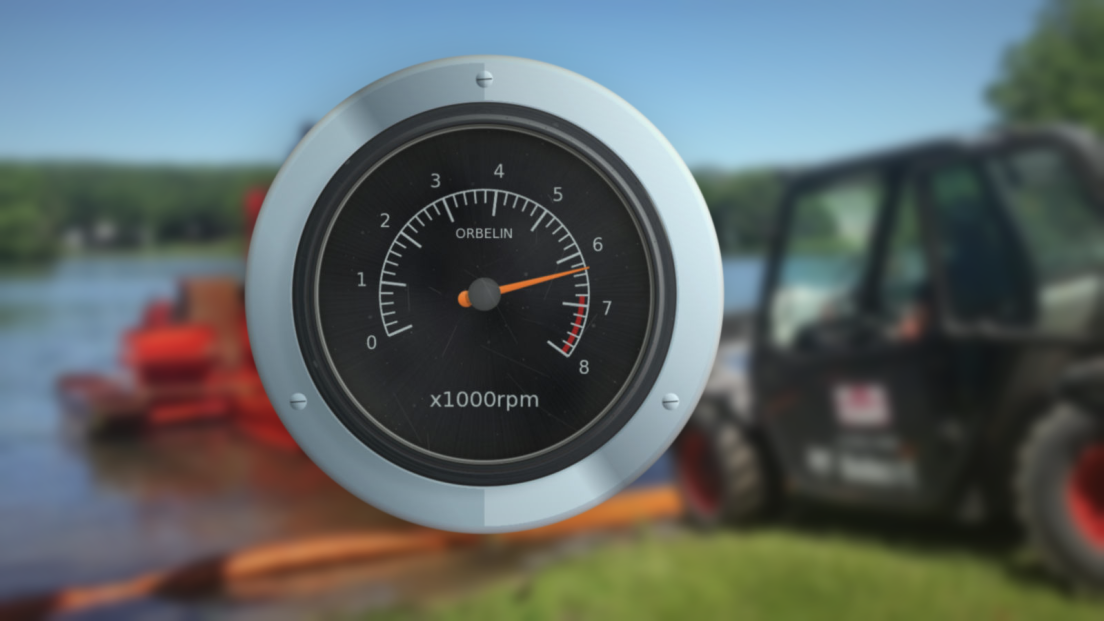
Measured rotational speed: 6300 (rpm)
